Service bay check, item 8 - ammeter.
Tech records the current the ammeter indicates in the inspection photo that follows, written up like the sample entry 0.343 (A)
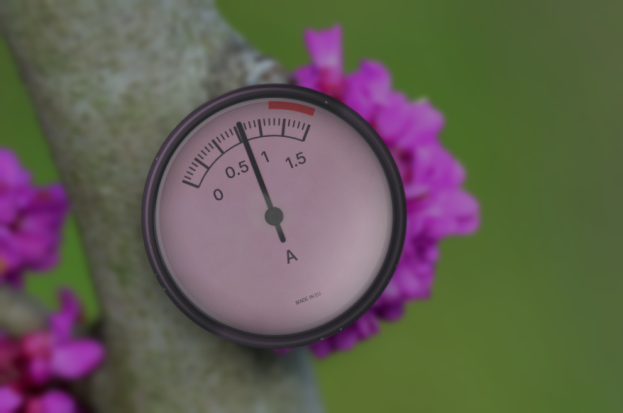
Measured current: 0.8 (A)
